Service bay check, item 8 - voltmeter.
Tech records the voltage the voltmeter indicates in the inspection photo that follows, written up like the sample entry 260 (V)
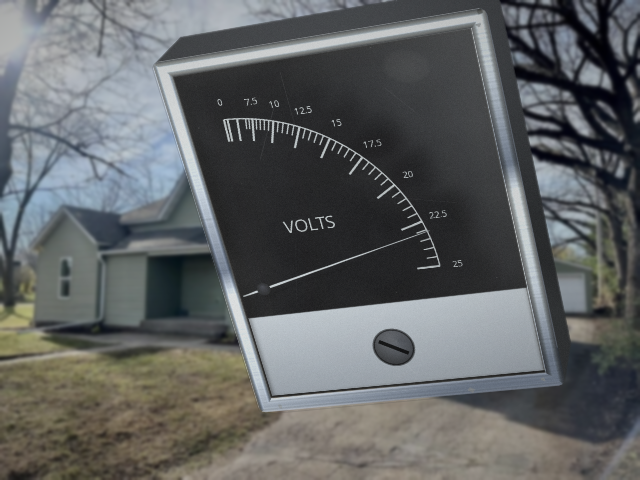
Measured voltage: 23 (V)
